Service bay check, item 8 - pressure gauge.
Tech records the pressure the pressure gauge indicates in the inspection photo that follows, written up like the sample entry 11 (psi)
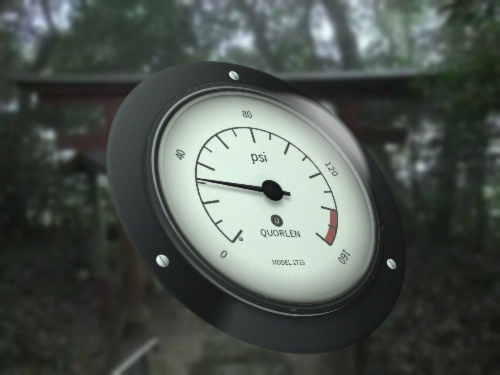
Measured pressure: 30 (psi)
